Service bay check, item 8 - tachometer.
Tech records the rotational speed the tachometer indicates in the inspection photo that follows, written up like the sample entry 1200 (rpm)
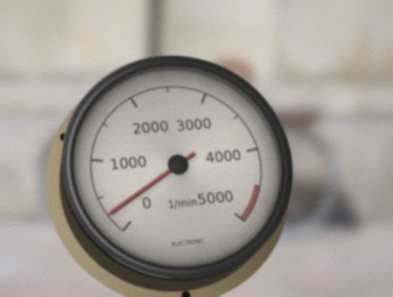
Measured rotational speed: 250 (rpm)
